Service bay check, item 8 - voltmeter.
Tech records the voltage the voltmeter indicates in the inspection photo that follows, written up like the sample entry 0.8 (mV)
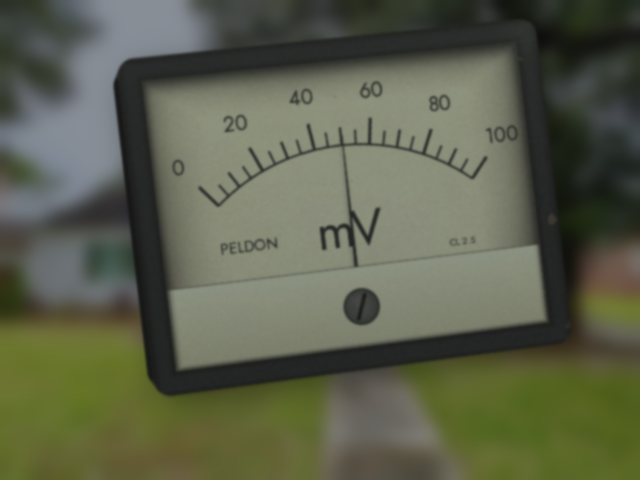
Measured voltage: 50 (mV)
